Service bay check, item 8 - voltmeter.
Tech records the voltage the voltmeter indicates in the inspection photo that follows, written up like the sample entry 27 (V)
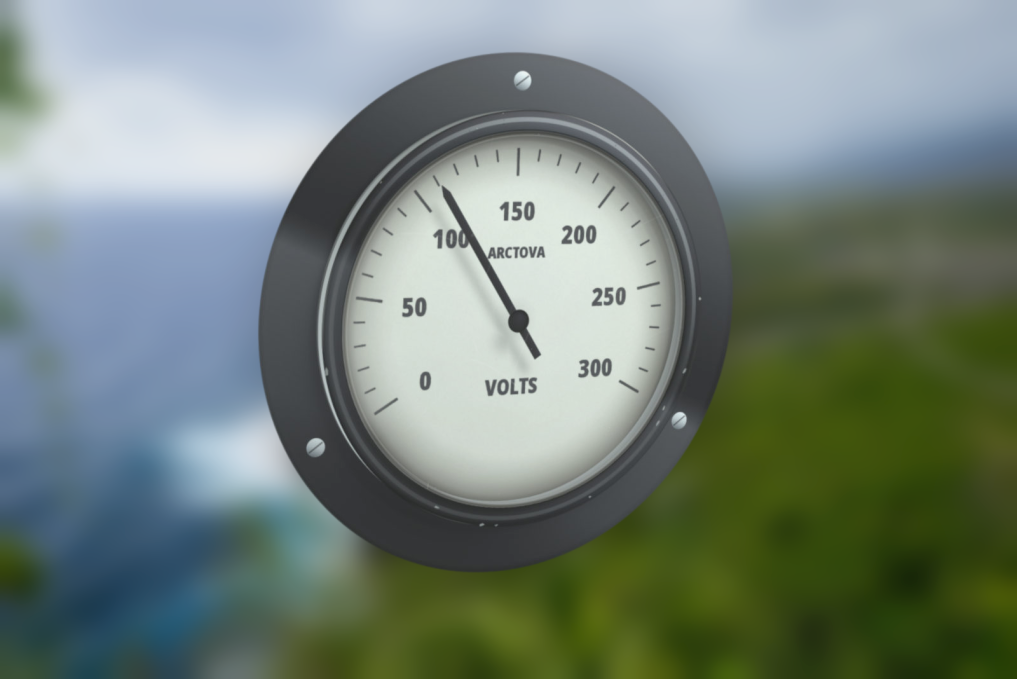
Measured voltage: 110 (V)
